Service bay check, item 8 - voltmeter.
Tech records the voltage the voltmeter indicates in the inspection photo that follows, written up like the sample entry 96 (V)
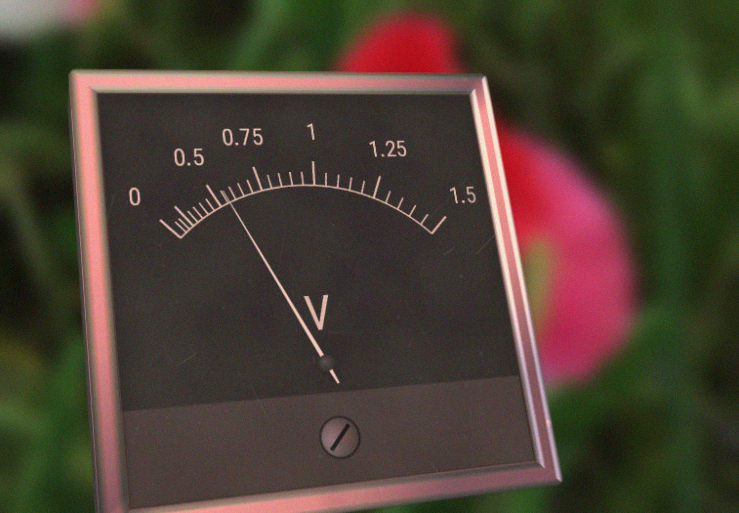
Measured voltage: 0.55 (V)
